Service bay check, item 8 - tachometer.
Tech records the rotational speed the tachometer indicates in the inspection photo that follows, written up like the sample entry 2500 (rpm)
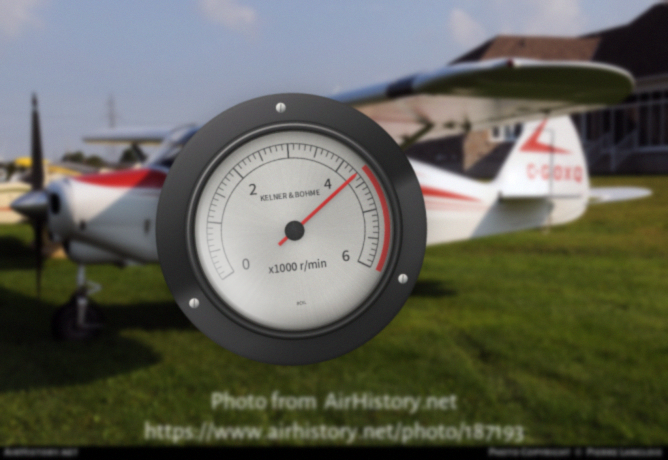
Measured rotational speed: 4300 (rpm)
